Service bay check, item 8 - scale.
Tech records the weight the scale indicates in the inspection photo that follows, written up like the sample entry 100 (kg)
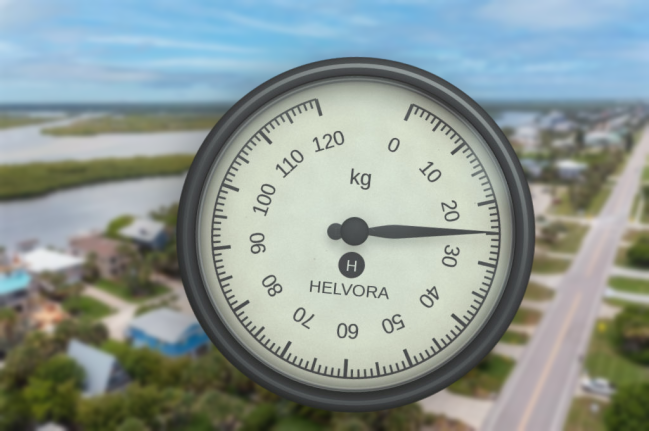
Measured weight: 25 (kg)
